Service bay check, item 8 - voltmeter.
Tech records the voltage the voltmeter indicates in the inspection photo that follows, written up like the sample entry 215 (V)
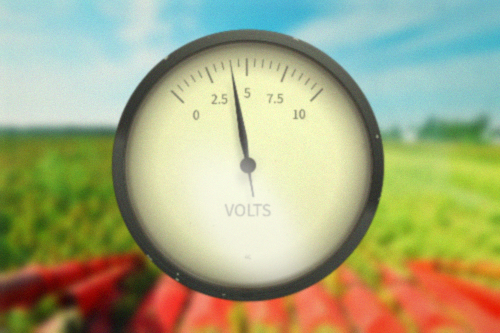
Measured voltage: 4 (V)
